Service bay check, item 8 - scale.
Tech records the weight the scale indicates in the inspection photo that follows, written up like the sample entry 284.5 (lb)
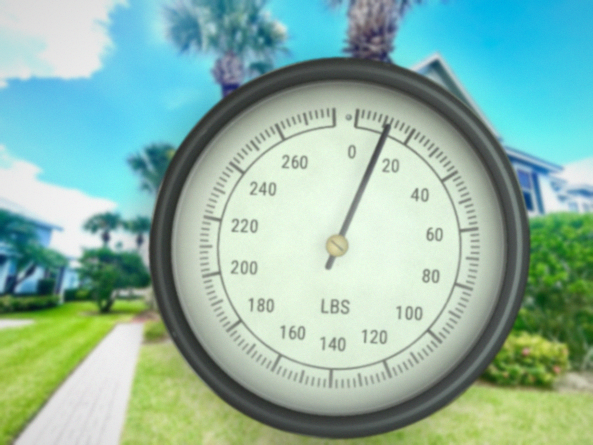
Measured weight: 12 (lb)
